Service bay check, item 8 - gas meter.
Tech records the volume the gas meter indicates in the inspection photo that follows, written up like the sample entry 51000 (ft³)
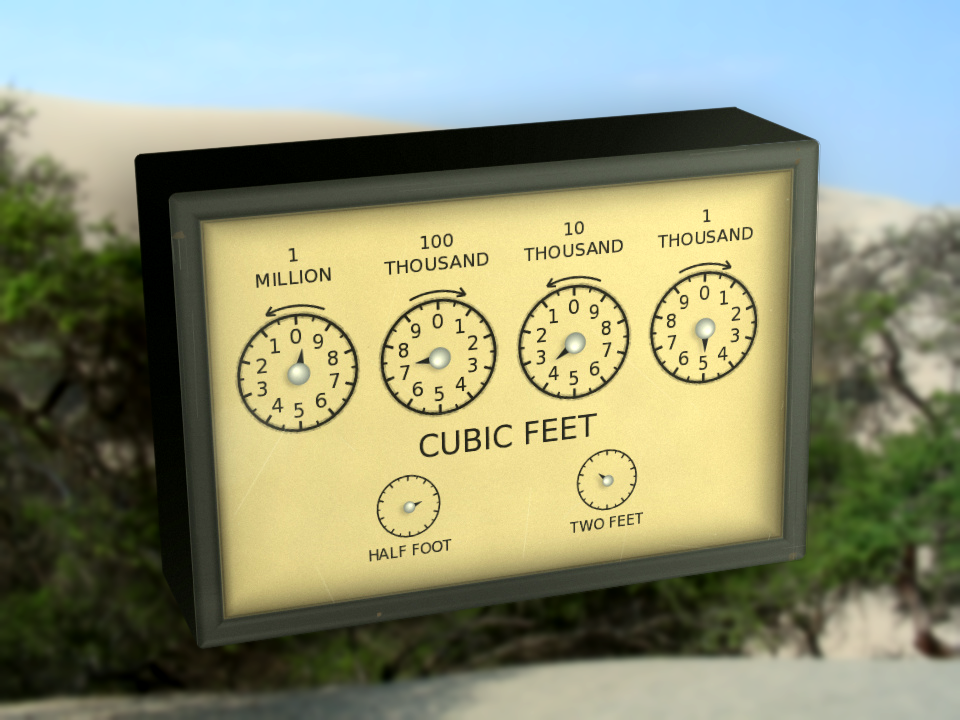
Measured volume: 973500 (ft³)
